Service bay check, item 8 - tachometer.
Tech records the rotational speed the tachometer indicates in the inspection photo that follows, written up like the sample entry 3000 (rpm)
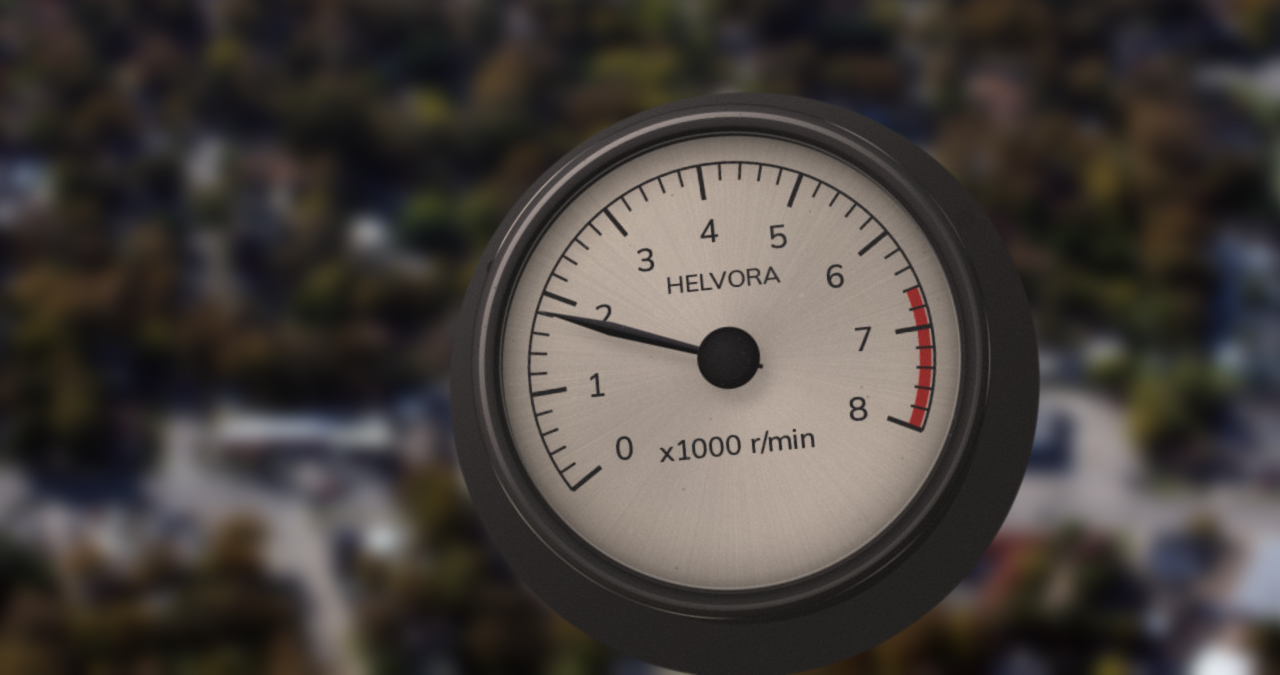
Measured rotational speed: 1800 (rpm)
